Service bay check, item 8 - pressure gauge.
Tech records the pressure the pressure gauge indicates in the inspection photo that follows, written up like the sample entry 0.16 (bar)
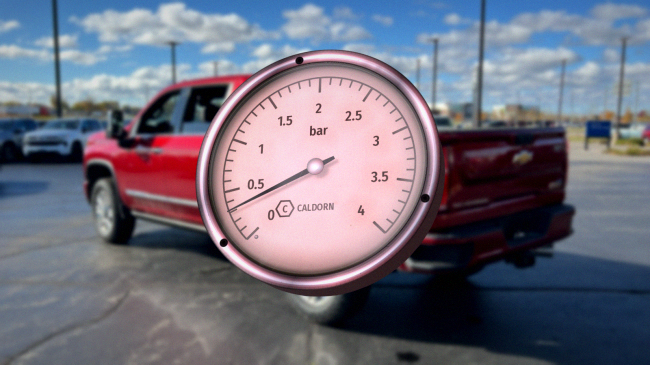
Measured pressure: 0.3 (bar)
